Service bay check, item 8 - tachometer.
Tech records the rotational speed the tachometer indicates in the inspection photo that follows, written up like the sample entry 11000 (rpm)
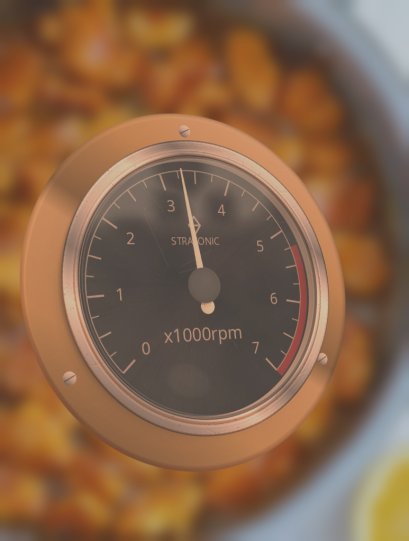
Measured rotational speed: 3250 (rpm)
